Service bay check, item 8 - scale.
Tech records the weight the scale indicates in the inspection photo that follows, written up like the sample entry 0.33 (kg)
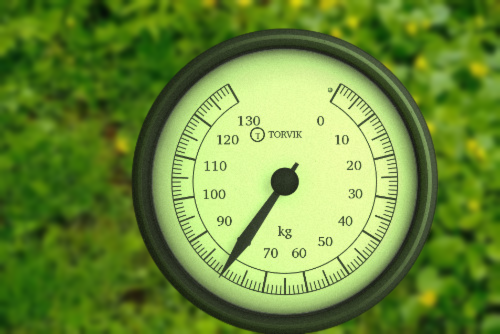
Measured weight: 80 (kg)
